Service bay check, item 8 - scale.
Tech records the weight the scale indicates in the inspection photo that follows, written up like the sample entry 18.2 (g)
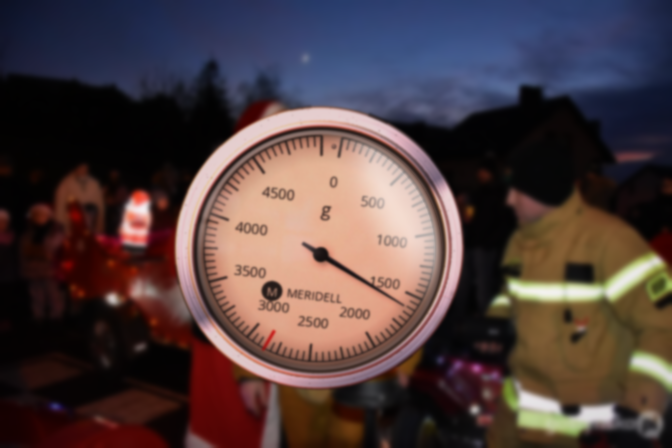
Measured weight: 1600 (g)
